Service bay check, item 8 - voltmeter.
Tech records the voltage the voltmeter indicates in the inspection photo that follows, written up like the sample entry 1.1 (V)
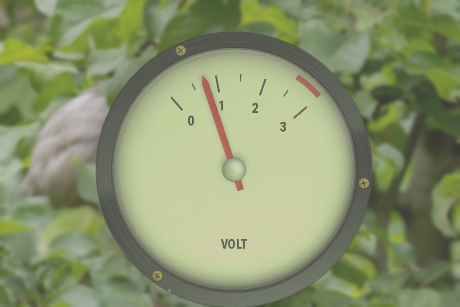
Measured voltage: 0.75 (V)
